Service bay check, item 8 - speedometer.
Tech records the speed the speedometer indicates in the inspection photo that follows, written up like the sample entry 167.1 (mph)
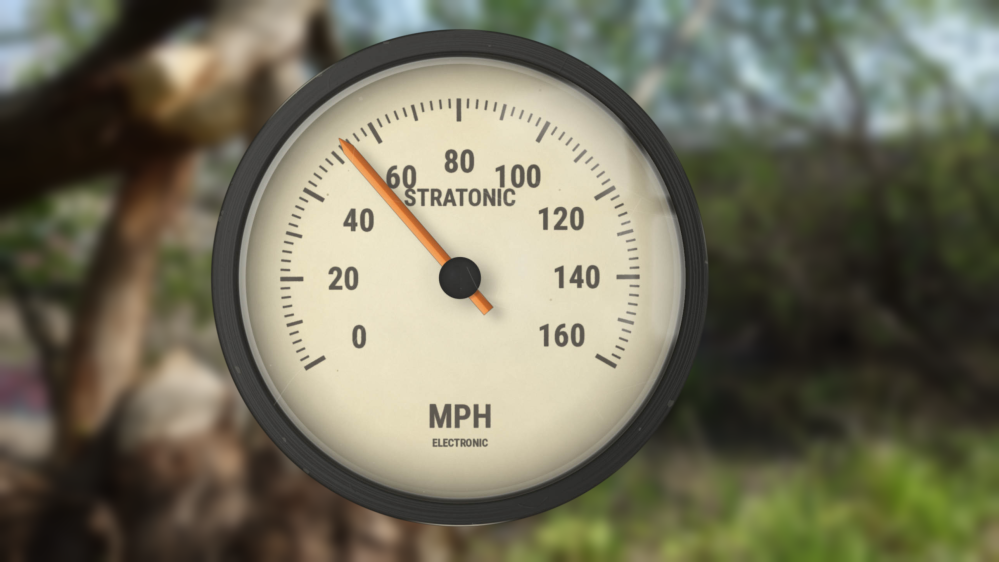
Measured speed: 53 (mph)
